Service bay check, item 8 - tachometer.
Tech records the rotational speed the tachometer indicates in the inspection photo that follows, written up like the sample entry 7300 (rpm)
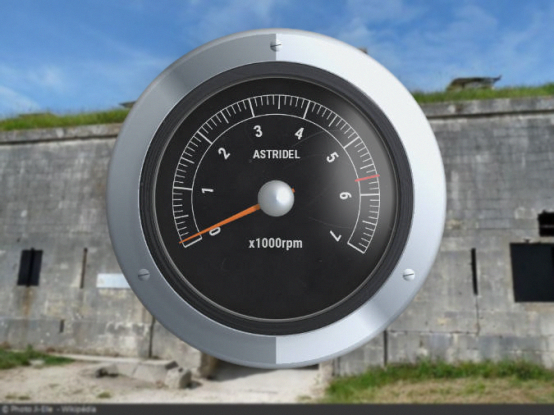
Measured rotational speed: 100 (rpm)
